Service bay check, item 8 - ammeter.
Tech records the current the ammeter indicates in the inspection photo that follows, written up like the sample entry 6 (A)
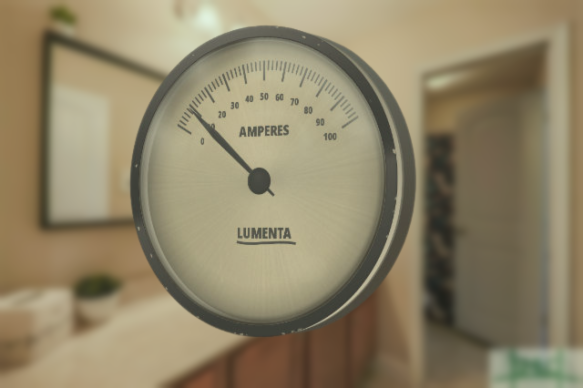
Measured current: 10 (A)
